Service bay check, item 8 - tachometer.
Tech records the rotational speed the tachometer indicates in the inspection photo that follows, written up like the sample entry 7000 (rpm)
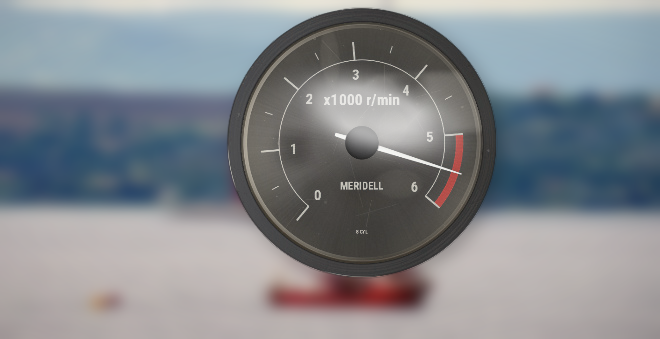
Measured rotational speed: 5500 (rpm)
